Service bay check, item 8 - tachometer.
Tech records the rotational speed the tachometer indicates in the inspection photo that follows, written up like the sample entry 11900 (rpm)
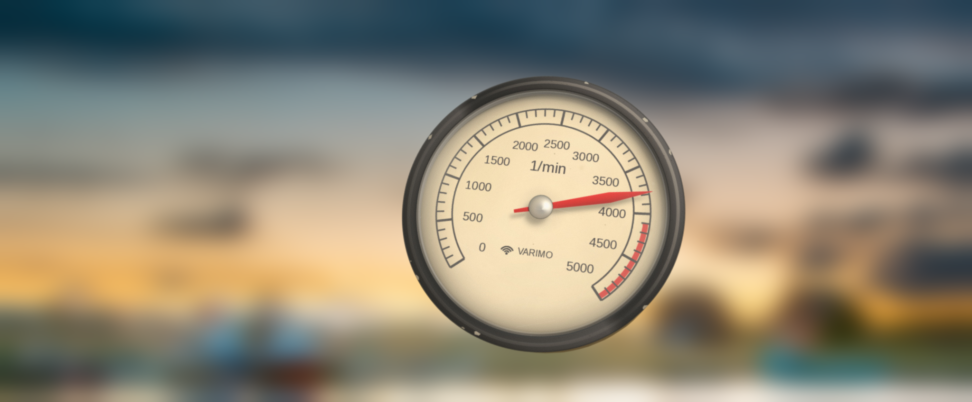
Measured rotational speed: 3800 (rpm)
